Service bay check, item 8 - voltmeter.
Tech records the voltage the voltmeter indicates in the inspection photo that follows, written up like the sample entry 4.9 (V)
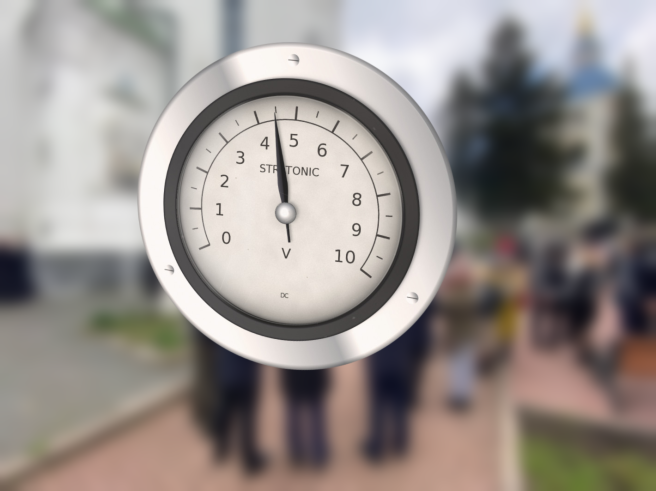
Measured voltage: 4.5 (V)
